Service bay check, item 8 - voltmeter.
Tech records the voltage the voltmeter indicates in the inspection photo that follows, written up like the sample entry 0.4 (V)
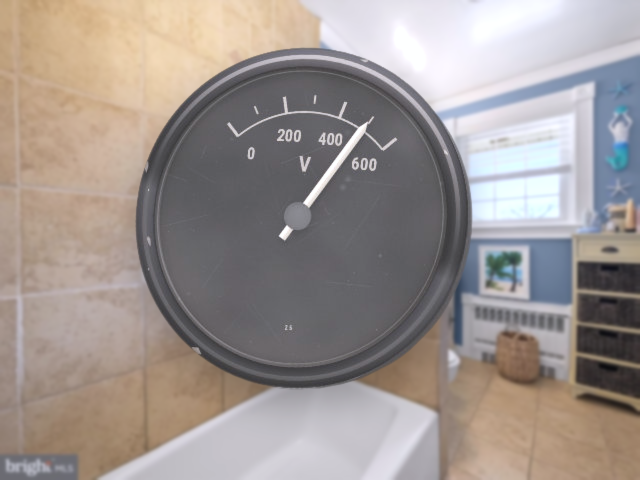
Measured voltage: 500 (V)
